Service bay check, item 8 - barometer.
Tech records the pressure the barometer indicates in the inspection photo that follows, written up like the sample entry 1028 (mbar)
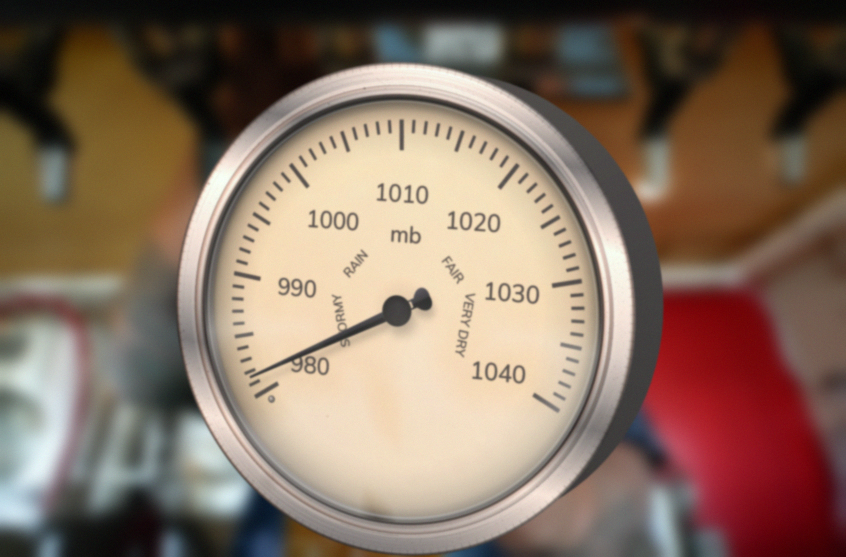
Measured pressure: 981.5 (mbar)
